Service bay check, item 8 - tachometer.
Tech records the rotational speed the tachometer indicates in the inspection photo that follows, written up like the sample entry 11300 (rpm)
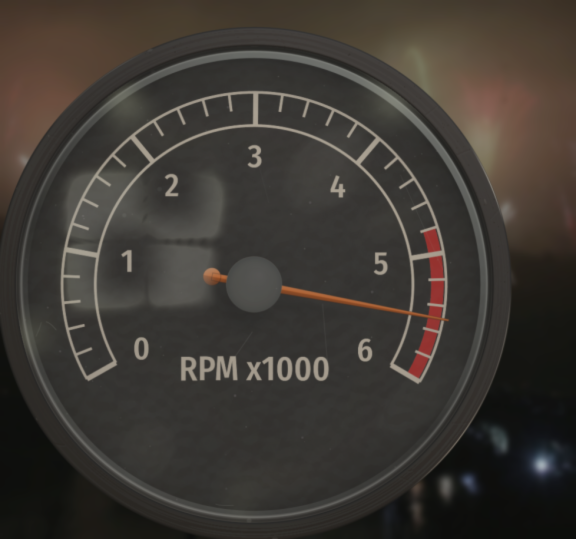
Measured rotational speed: 5500 (rpm)
